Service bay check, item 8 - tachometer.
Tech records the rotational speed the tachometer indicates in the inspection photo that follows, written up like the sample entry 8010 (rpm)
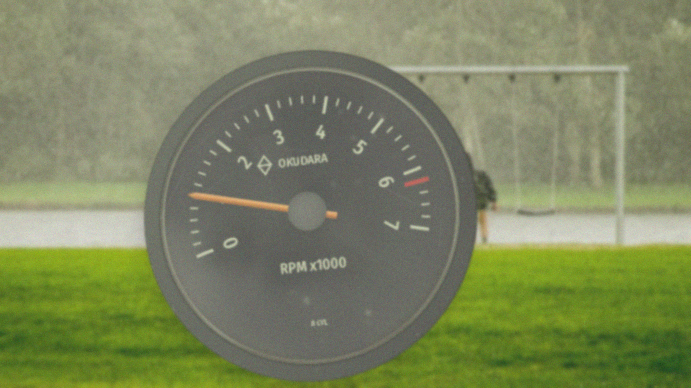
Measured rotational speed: 1000 (rpm)
